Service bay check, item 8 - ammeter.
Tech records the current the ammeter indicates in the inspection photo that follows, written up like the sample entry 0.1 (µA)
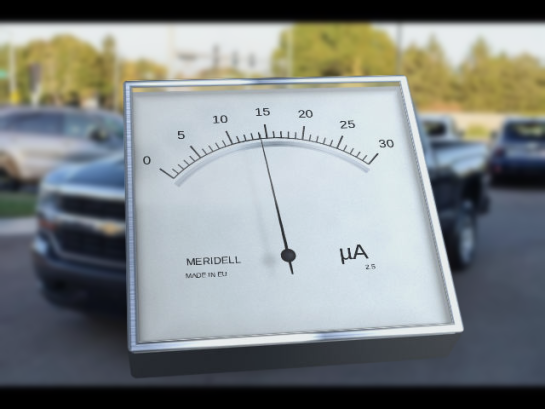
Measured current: 14 (µA)
